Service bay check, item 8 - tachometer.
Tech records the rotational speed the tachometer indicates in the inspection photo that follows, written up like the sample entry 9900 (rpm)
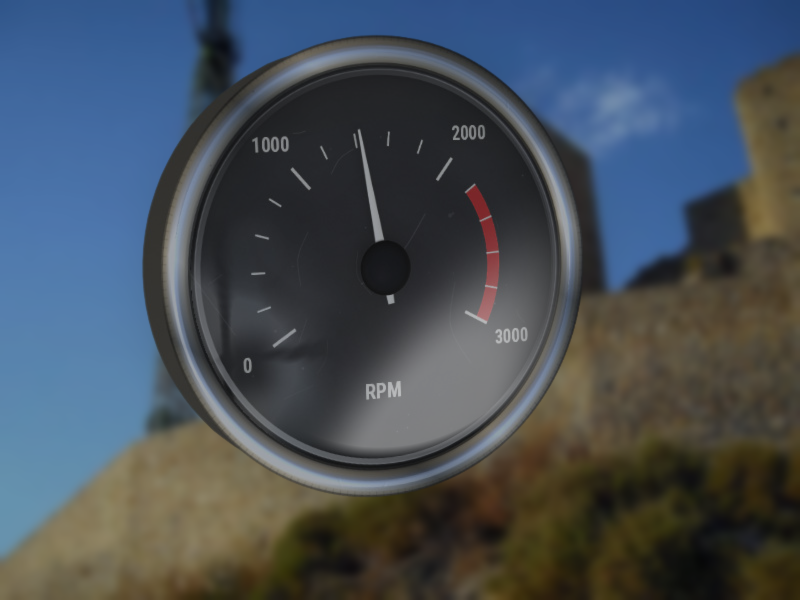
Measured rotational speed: 1400 (rpm)
